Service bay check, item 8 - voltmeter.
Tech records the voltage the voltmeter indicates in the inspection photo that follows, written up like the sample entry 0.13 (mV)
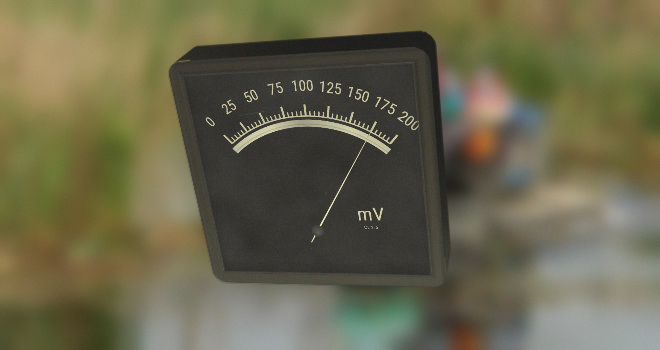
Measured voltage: 175 (mV)
